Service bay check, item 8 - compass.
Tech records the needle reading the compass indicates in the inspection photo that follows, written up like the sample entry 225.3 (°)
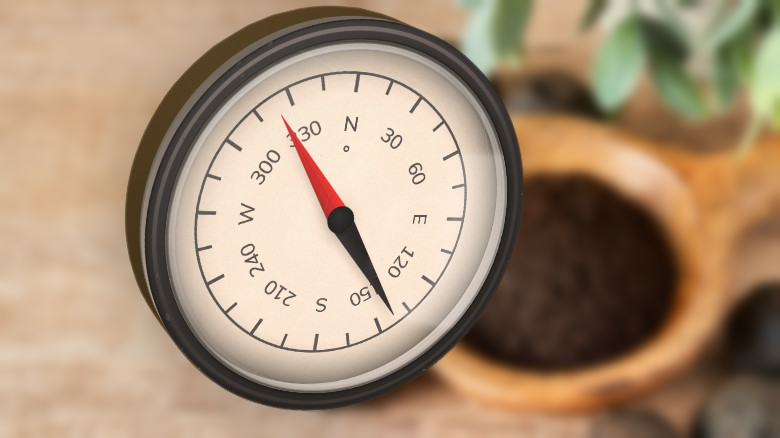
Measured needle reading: 322.5 (°)
